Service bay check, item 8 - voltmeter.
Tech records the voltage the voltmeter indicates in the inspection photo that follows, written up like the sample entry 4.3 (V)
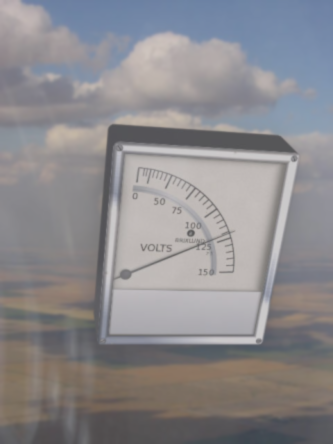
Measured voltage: 120 (V)
